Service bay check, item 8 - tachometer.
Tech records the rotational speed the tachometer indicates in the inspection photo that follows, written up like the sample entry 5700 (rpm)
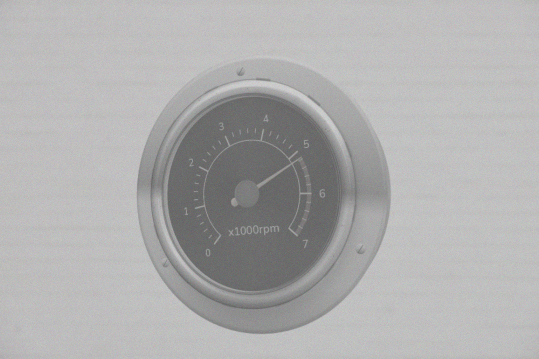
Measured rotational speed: 5200 (rpm)
